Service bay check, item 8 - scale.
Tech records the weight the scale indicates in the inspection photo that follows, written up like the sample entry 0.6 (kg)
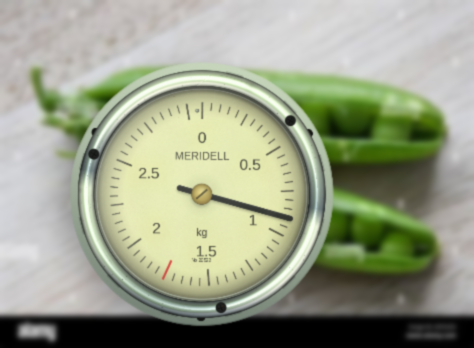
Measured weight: 0.9 (kg)
